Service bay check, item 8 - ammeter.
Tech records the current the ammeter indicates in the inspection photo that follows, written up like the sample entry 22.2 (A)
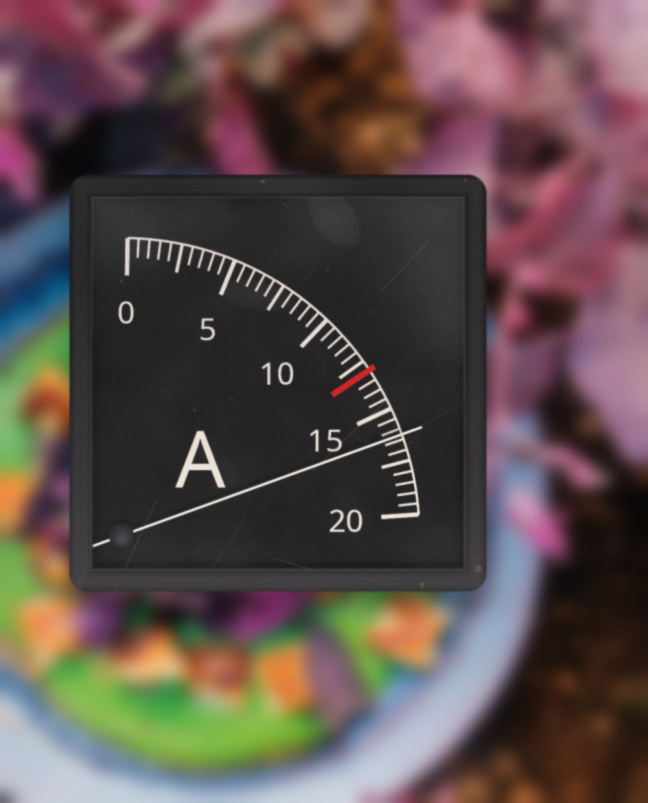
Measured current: 16.25 (A)
